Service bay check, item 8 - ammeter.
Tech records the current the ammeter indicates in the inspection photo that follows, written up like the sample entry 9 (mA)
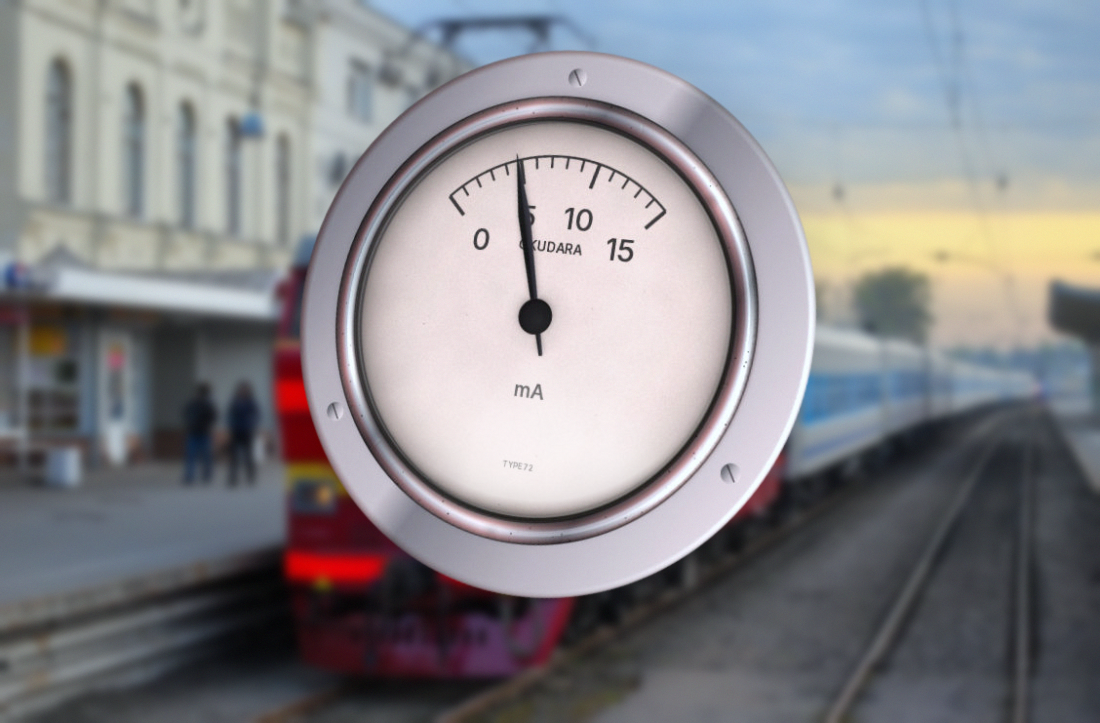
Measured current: 5 (mA)
